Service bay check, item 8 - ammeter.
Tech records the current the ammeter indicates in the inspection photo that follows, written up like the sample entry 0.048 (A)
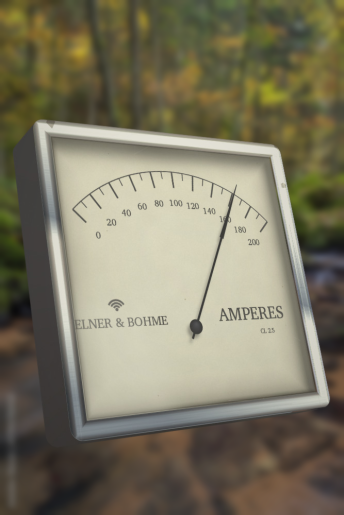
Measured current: 160 (A)
